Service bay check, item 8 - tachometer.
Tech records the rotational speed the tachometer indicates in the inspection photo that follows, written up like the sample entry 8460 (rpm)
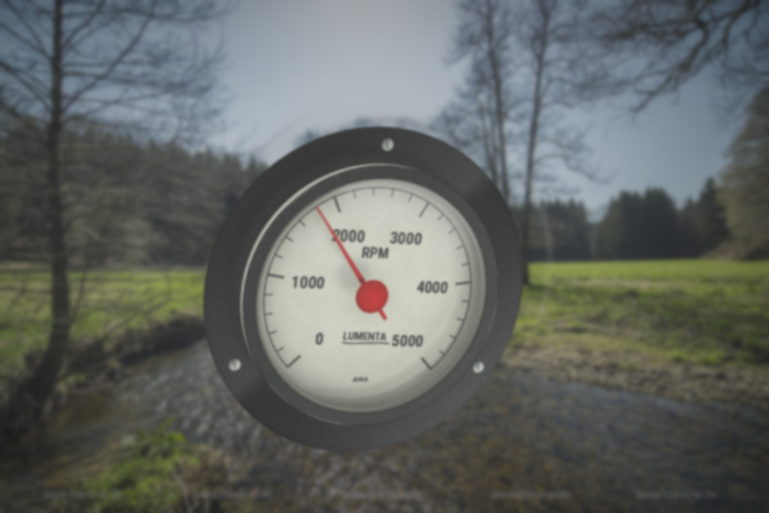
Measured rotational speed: 1800 (rpm)
